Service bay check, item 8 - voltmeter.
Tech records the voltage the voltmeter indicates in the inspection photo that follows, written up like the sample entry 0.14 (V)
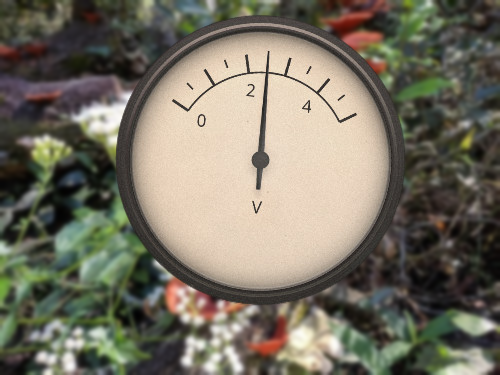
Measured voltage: 2.5 (V)
